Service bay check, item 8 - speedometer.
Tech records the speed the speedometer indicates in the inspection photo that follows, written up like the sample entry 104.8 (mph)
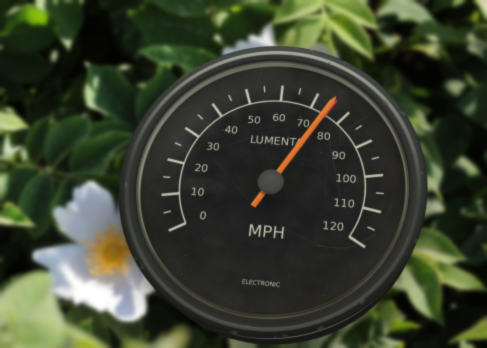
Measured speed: 75 (mph)
